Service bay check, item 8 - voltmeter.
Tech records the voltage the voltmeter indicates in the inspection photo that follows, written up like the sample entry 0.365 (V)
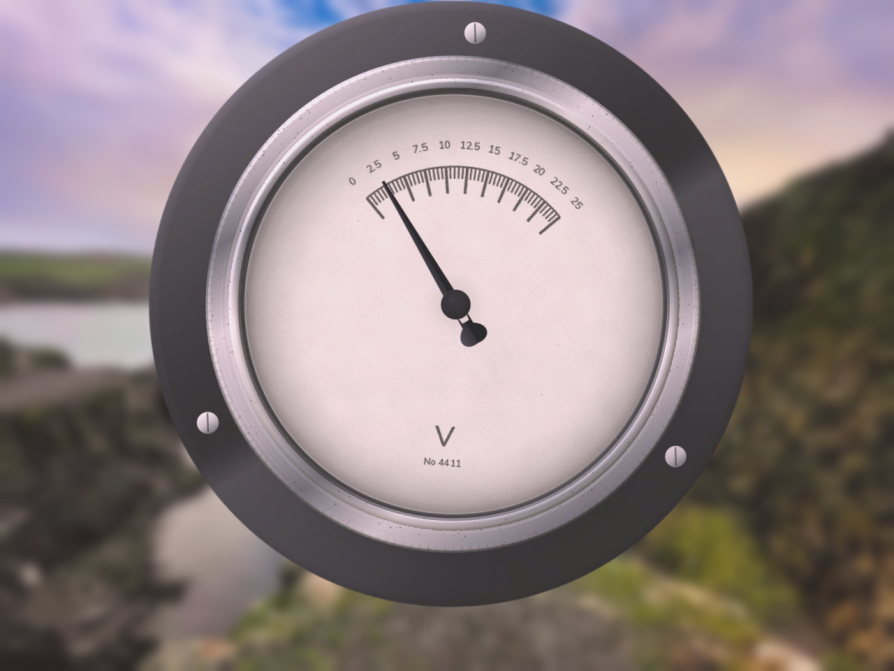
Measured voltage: 2.5 (V)
